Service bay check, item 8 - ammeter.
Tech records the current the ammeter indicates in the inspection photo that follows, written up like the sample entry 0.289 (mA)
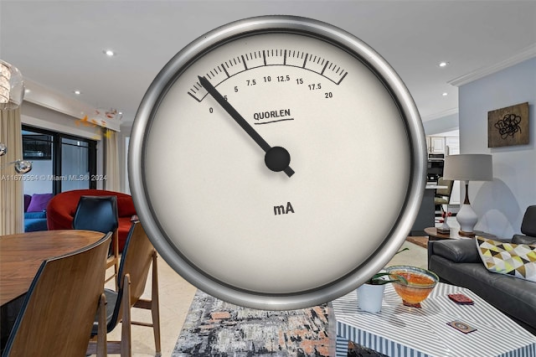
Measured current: 2 (mA)
